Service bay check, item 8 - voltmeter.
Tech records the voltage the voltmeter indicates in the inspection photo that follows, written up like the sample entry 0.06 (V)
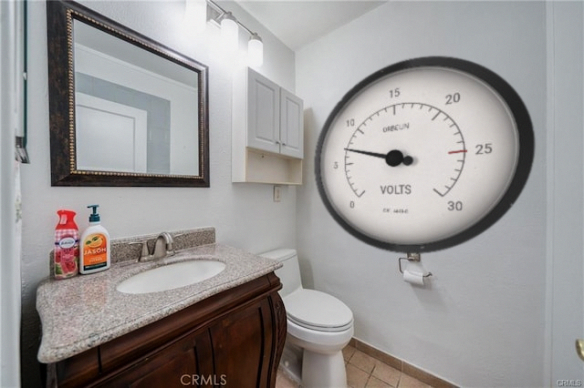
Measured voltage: 7 (V)
